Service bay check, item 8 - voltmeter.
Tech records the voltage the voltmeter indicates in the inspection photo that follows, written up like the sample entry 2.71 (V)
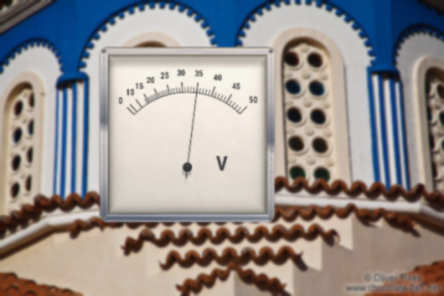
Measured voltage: 35 (V)
